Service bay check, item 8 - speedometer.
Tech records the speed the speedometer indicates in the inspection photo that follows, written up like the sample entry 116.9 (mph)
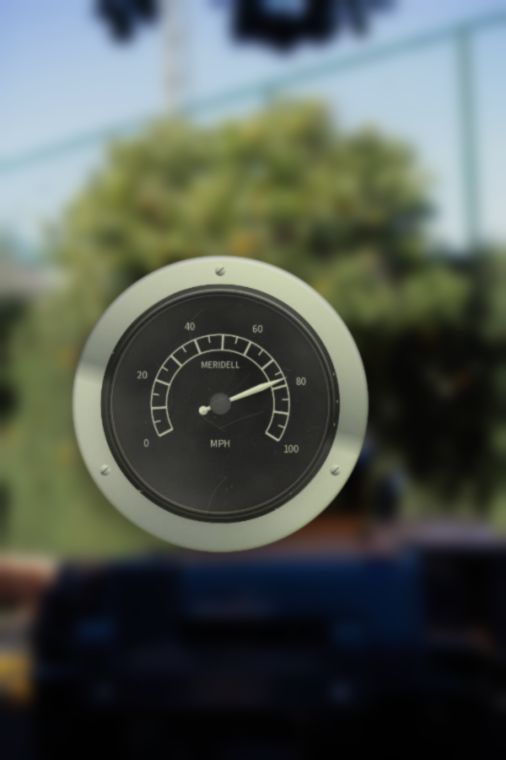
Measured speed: 77.5 (mph)
